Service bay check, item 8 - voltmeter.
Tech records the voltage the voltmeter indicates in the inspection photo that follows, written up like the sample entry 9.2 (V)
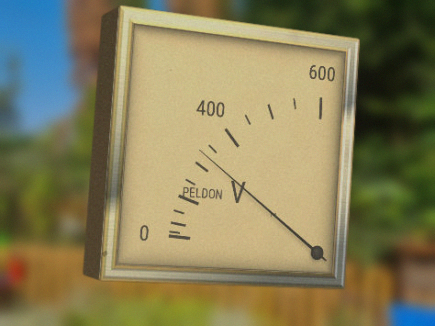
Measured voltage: 325 (V)
